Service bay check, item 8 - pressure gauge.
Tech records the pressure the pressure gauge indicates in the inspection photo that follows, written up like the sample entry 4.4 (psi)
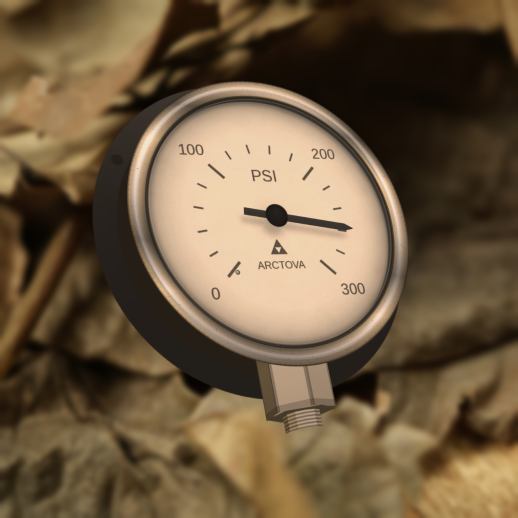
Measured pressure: 260 (psi)
